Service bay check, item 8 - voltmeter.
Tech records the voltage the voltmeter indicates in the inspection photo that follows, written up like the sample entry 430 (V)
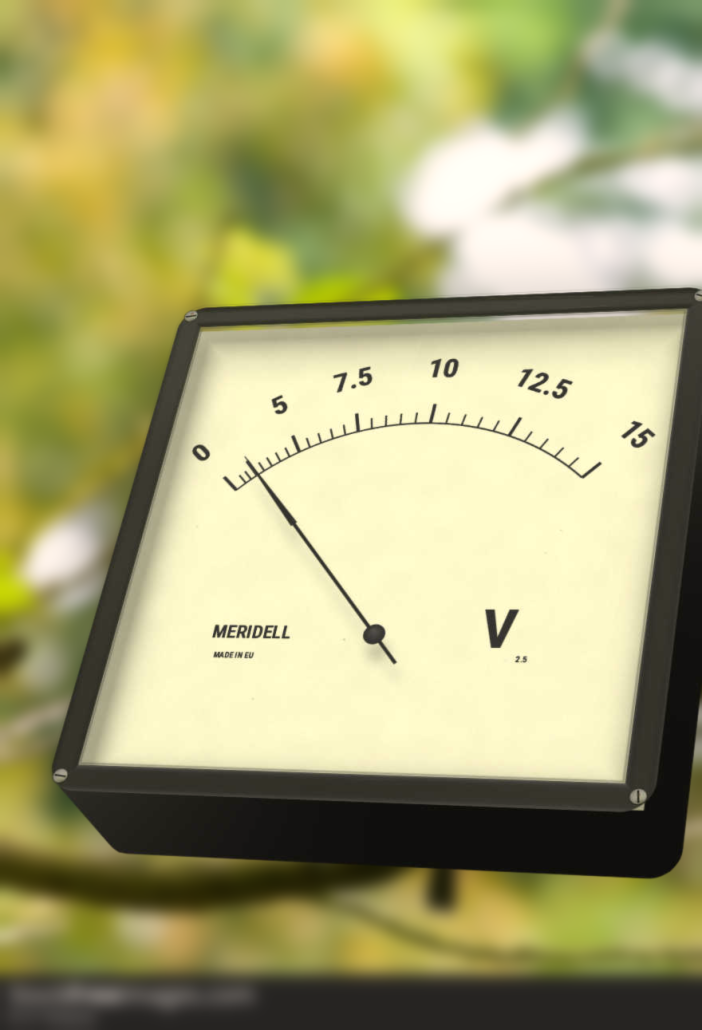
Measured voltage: 2.5 (V)
